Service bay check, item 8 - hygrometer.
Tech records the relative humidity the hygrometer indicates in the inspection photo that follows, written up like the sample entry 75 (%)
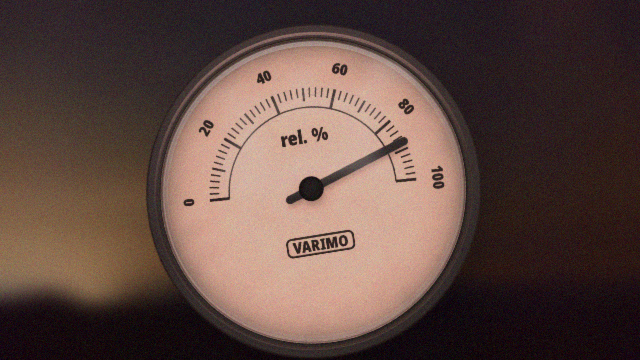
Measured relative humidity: 88 (%)
